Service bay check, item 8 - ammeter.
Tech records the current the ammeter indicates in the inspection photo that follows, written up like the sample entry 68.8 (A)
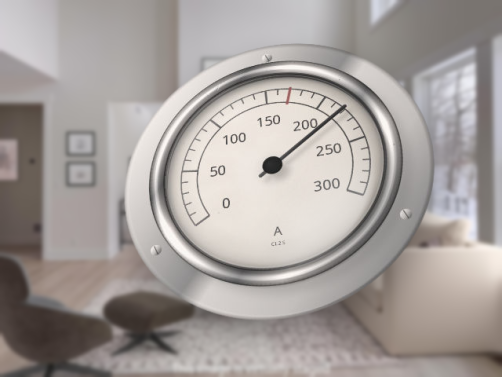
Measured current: 220 (A)
